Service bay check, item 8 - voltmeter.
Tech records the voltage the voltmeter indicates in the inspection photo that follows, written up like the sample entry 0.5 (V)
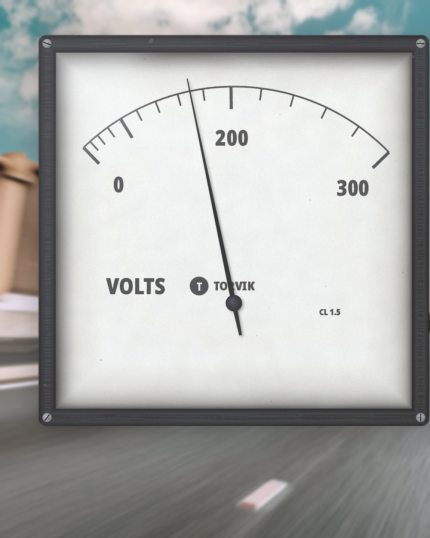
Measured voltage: 170 (V)
